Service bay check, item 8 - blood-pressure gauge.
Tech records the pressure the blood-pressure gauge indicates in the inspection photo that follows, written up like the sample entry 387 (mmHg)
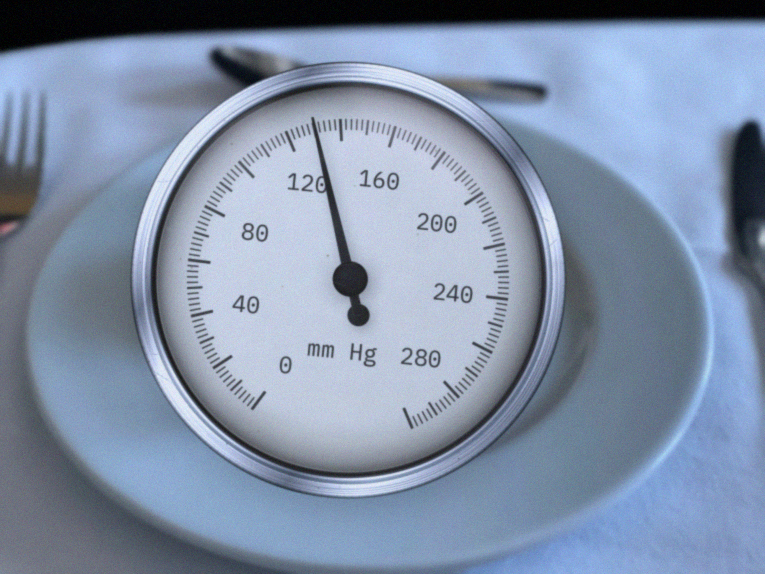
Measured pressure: 130 (mmHg)
